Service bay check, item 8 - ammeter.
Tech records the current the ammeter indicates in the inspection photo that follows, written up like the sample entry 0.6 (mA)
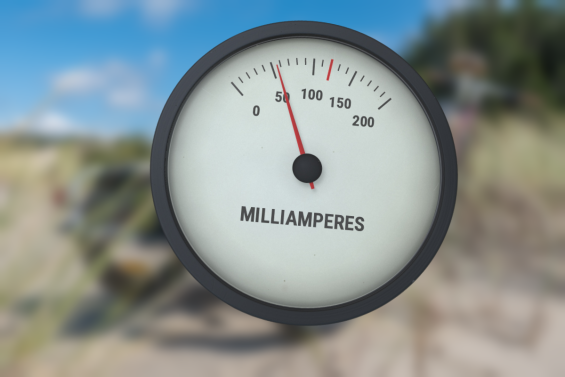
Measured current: 55 (mA)
